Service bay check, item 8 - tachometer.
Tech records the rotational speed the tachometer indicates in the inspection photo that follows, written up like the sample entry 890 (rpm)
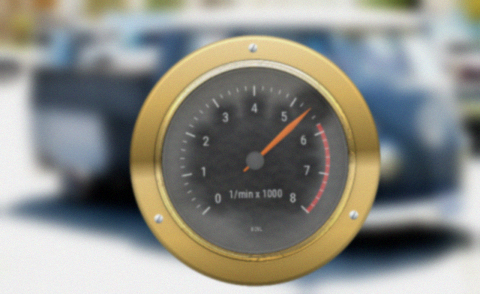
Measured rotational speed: 5400 (rpm)
